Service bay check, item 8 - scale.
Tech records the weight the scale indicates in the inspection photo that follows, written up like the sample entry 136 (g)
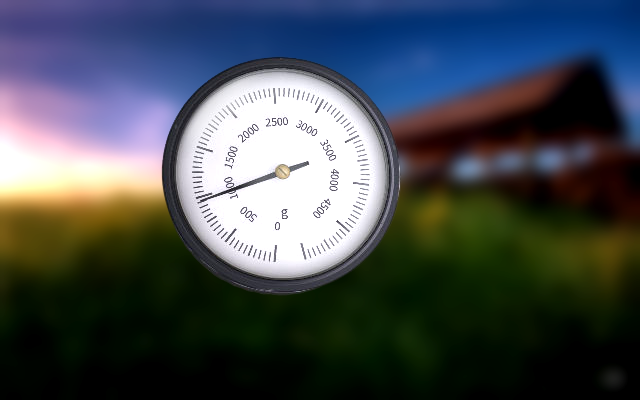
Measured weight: 950 (g)
